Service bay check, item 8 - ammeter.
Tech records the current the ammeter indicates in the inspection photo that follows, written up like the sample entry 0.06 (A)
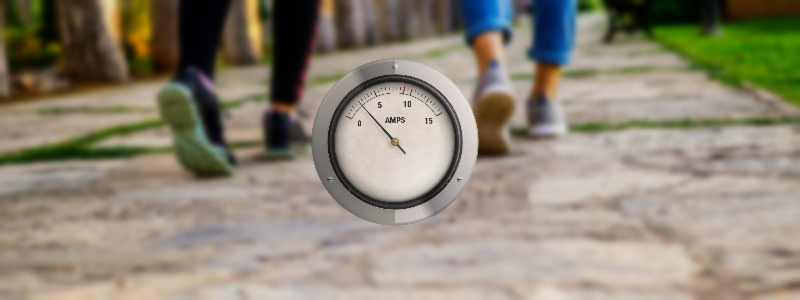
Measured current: 2.5 (A)
